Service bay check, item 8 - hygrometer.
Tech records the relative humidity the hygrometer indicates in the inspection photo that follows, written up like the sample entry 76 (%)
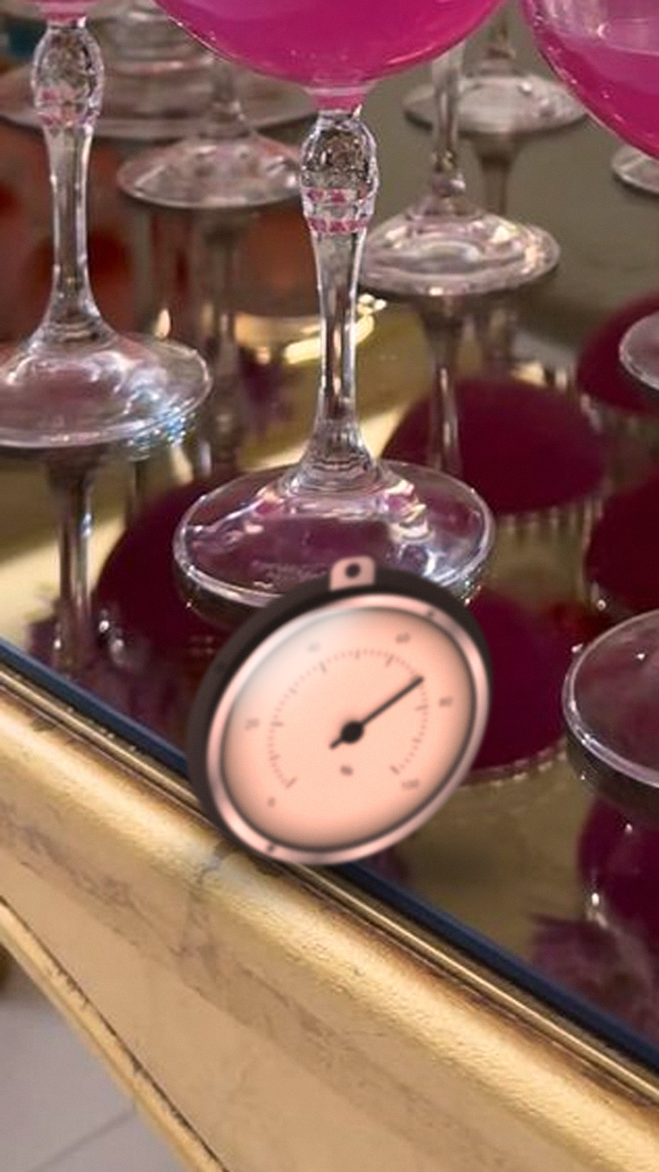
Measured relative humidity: 70 (%)
